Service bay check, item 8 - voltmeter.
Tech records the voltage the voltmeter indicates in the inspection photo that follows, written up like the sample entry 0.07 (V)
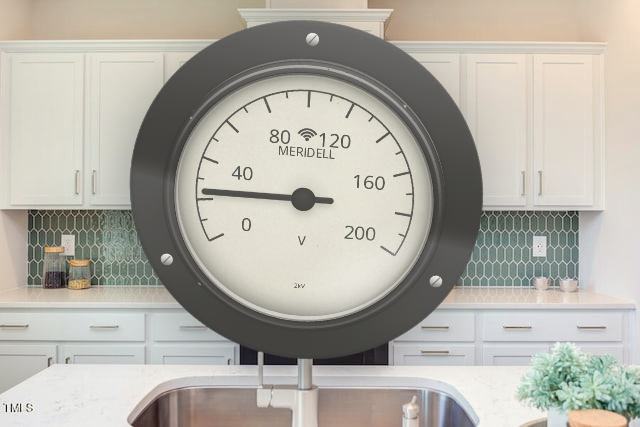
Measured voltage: 25 (V)
